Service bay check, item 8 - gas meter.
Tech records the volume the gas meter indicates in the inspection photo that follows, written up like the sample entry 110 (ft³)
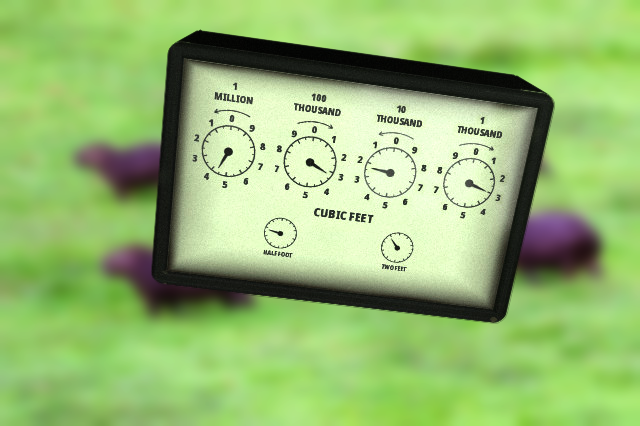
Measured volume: 432300 (ft³)
